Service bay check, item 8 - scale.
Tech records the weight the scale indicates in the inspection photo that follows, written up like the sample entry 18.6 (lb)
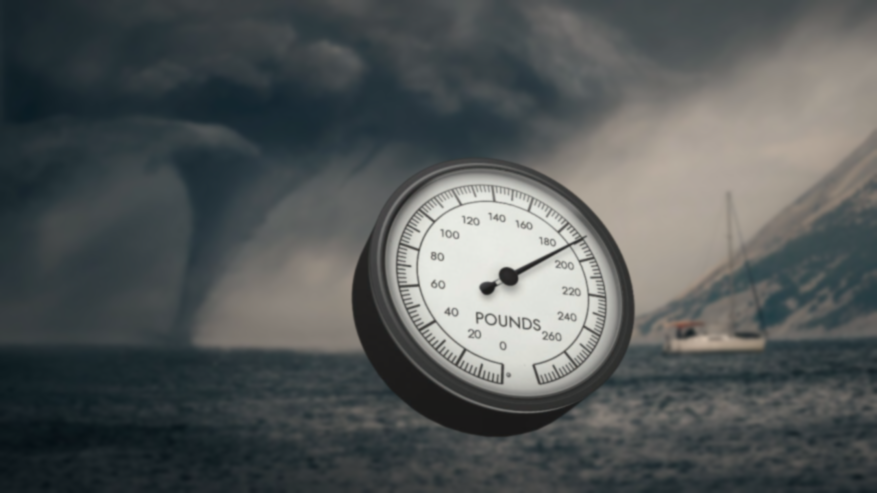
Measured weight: 190 (lb)
